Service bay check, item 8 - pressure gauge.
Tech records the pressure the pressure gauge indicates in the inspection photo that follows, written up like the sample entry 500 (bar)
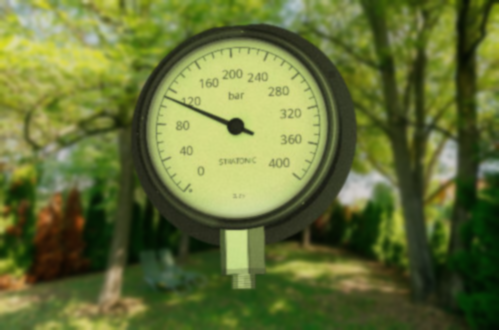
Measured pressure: 110 (bar)
